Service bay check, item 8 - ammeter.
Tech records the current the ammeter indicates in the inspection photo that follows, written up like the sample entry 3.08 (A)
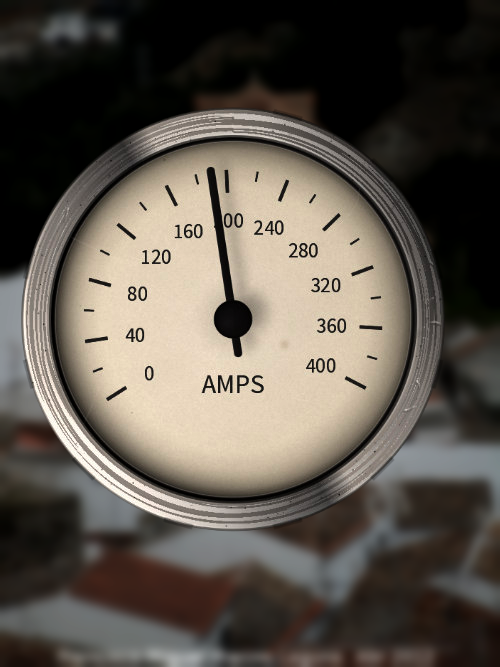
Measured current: 190 (A)
